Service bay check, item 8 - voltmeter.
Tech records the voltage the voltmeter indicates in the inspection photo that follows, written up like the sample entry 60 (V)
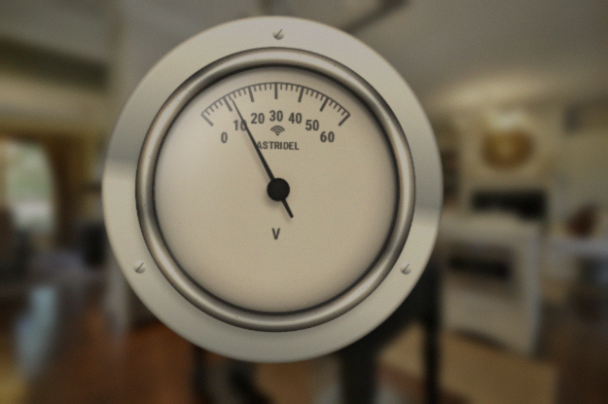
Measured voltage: 12 (V)
